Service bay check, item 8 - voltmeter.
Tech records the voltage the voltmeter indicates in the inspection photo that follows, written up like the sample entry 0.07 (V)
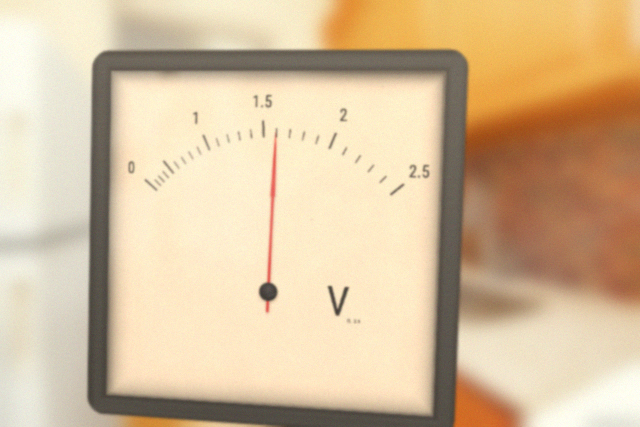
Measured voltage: 1.6 (V)
